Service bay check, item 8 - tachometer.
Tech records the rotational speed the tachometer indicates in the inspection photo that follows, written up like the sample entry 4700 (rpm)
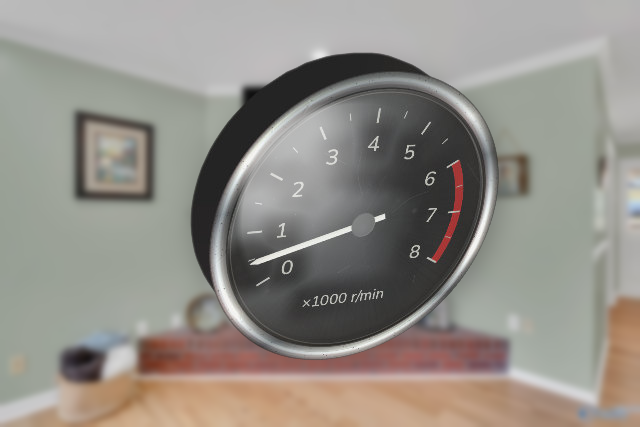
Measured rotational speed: 500 (rpm)
